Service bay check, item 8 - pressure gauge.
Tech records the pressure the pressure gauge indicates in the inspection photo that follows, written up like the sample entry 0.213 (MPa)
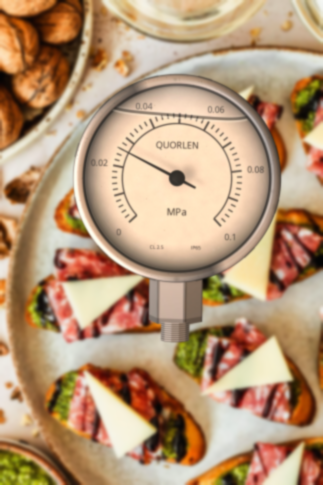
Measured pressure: 0.026 (MPa)
